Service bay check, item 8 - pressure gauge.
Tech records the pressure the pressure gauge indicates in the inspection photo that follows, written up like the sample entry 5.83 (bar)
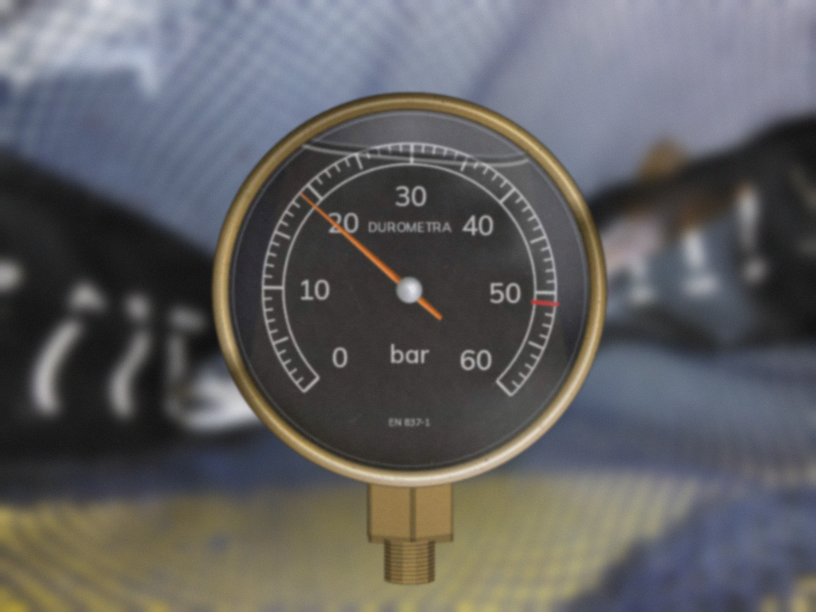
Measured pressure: 19 (bar)
